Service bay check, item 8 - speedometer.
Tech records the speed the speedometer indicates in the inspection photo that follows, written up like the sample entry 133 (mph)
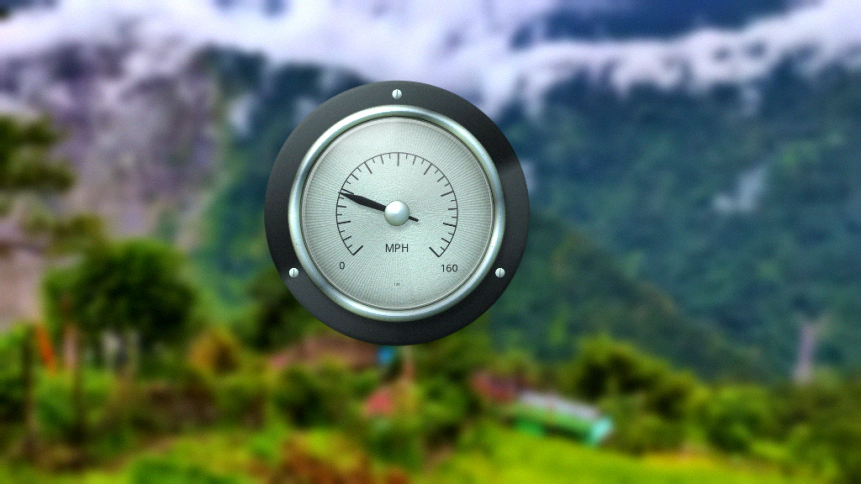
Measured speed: 37.5 (mph)
